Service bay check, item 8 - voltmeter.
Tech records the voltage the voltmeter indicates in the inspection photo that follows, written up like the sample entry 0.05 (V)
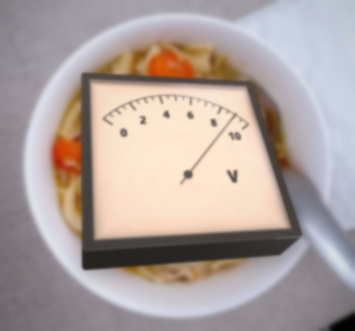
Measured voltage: 9 (V)
